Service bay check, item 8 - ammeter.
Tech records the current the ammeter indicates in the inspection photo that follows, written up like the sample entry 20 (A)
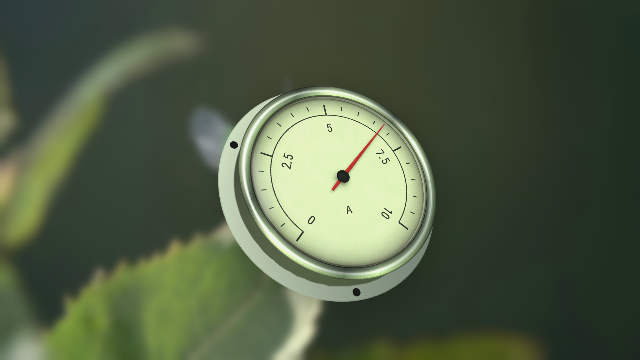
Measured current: 6.75 (A)
